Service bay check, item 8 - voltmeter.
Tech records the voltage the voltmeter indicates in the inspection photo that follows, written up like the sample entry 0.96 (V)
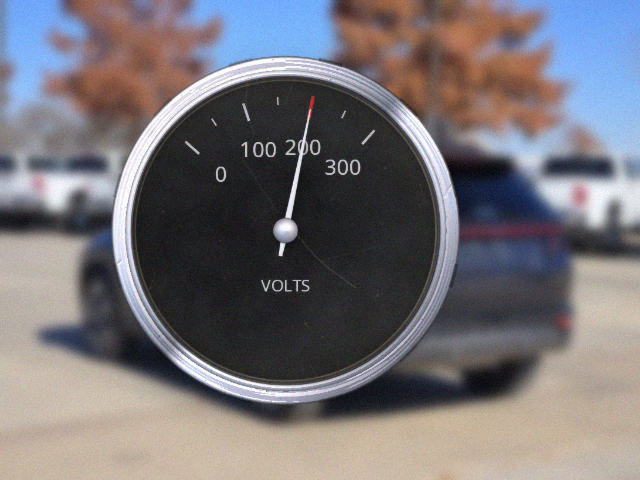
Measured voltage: 200 (V)
